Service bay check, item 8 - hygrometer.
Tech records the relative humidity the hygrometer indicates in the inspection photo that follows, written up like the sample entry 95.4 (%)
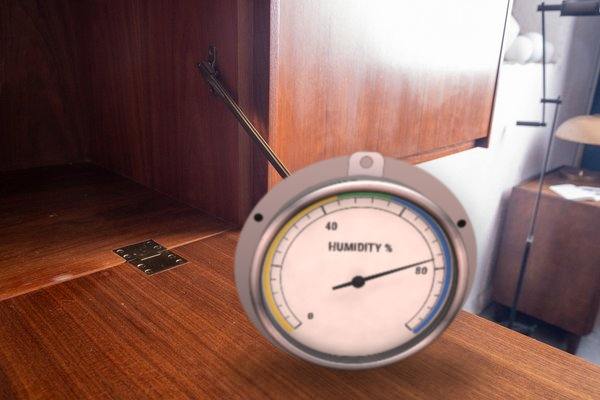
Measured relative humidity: 76 (%)
